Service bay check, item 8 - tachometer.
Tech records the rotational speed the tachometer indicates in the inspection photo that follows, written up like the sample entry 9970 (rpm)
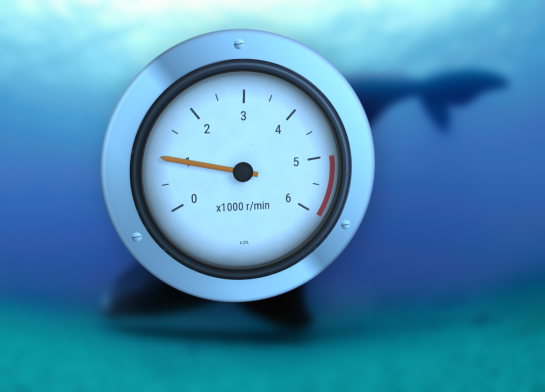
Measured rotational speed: 1000 (rpm)
